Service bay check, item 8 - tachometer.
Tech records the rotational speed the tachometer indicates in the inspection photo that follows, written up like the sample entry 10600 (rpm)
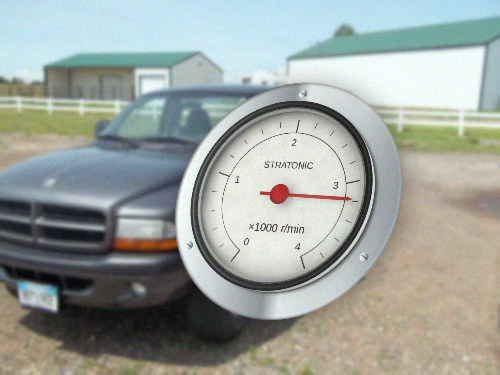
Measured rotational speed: 3200 (rpm)
